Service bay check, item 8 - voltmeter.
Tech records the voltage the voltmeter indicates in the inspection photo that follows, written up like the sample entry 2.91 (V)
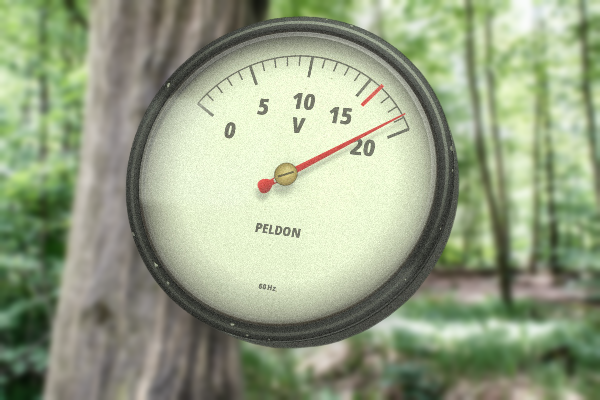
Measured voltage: 19 (V)
